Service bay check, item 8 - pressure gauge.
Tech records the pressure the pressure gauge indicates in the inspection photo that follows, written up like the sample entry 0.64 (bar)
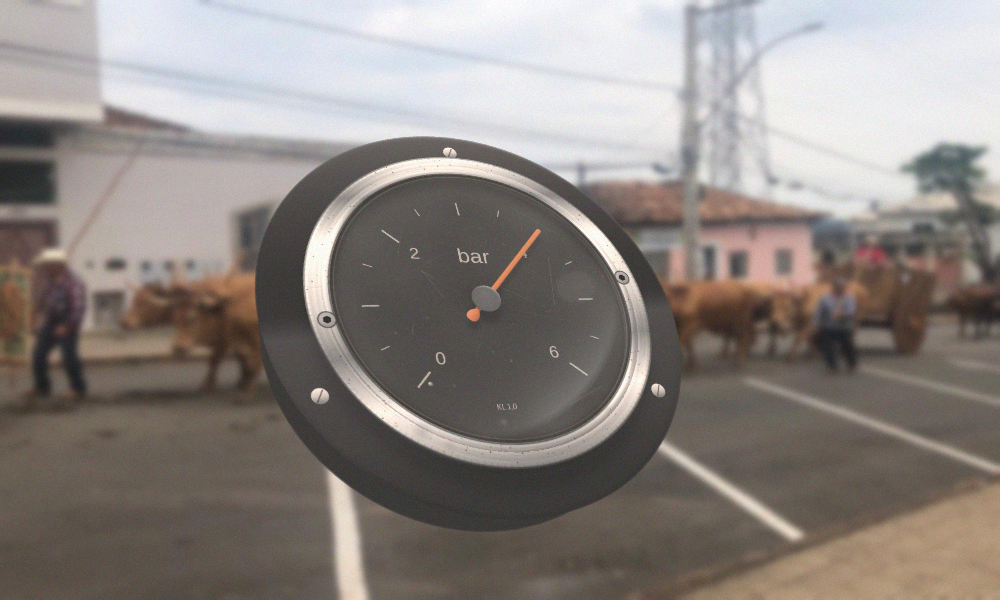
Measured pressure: 4 (bar)
